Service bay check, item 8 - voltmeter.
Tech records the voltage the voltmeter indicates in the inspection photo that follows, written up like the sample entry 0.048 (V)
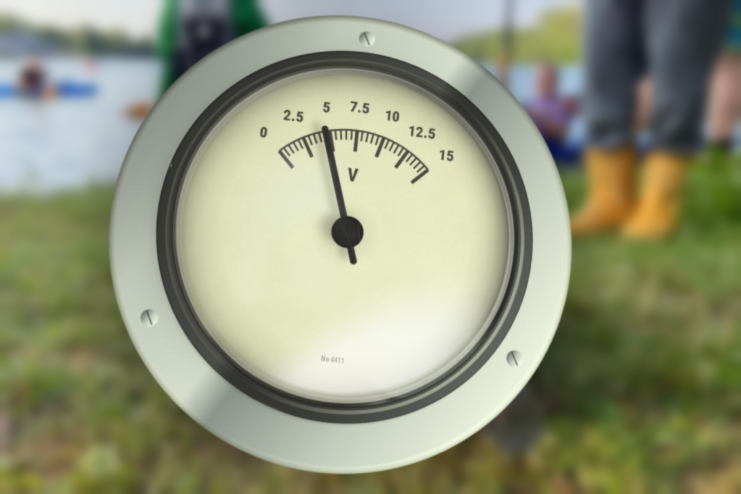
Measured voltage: 4.5 (V)
